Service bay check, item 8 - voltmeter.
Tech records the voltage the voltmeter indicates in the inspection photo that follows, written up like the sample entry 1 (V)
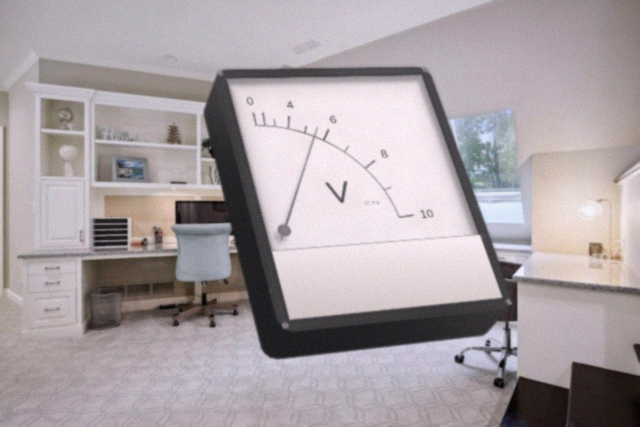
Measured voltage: 5.5 (V)
